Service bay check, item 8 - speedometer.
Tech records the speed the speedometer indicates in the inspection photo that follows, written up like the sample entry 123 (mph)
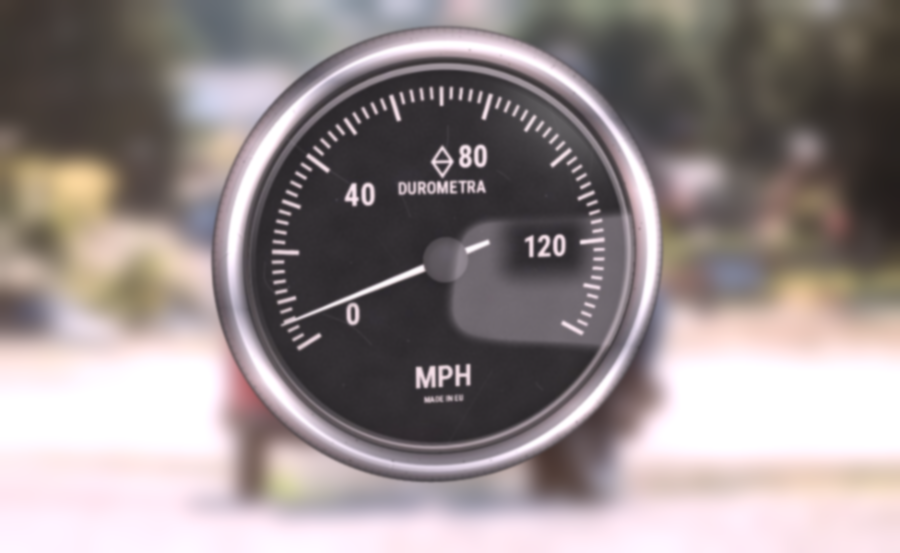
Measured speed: 6 (mph)
